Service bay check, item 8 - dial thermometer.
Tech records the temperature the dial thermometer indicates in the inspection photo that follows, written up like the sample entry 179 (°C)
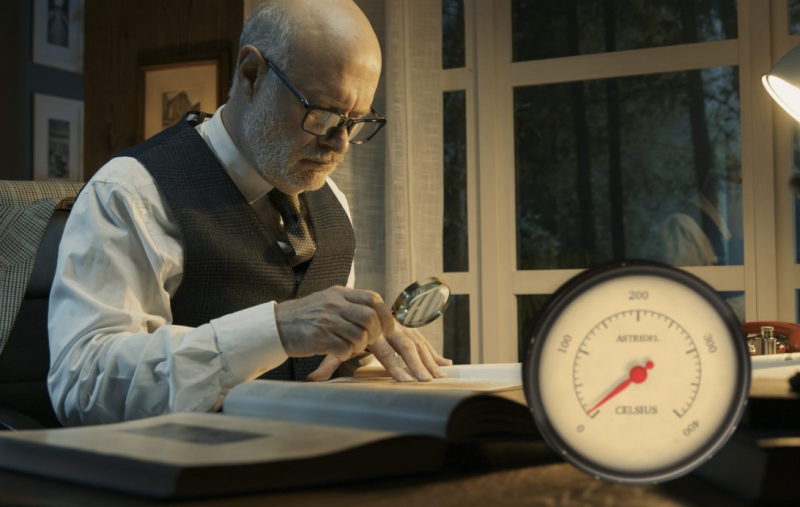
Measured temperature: 10 (°C)
